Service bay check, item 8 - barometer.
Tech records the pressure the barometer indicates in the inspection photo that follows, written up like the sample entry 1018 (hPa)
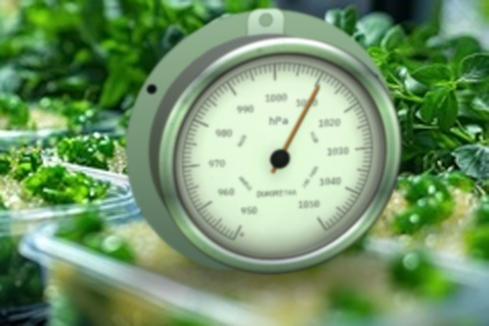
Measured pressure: 1010 (hPa)
